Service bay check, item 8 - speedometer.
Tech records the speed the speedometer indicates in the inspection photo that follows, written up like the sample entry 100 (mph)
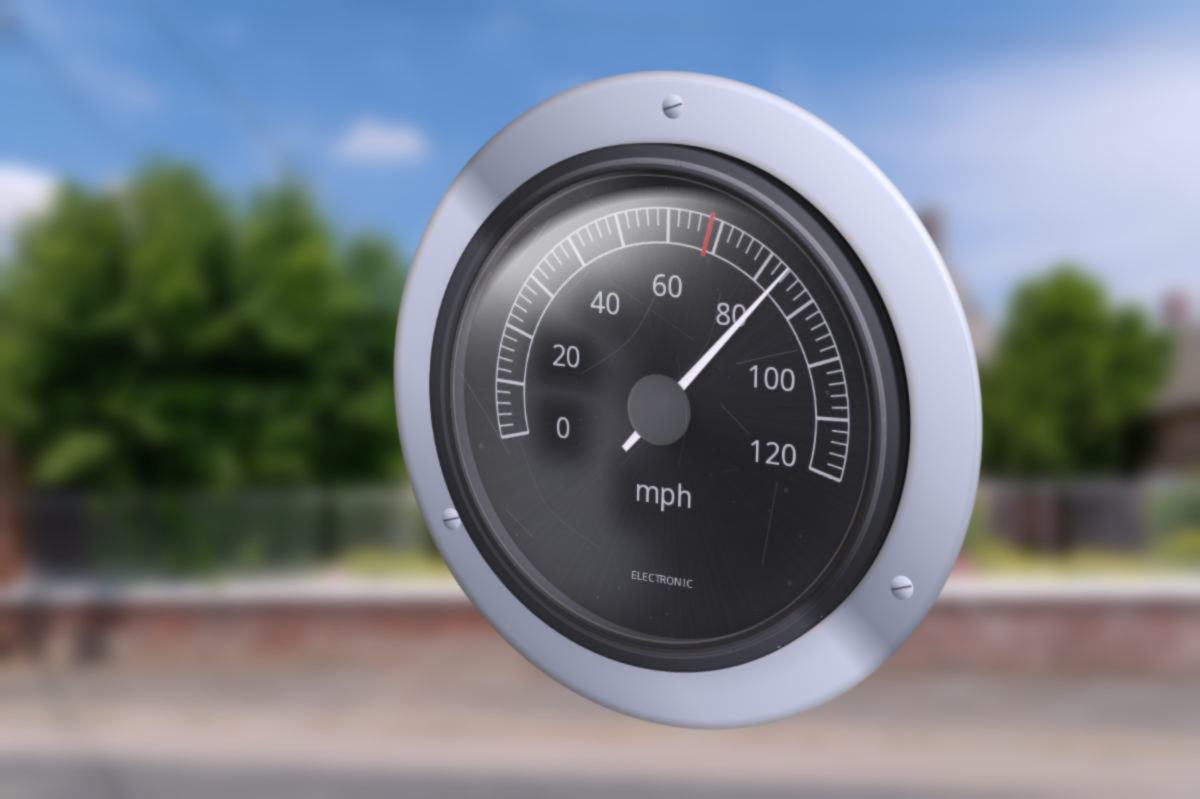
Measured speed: 84 (mph)
